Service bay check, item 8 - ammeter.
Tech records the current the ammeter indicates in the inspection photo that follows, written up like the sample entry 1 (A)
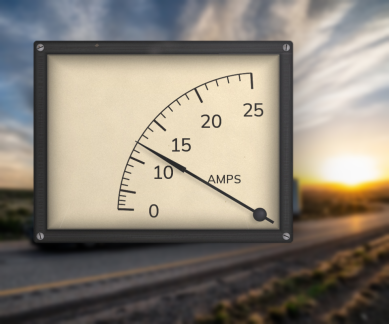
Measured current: 12 (A)
